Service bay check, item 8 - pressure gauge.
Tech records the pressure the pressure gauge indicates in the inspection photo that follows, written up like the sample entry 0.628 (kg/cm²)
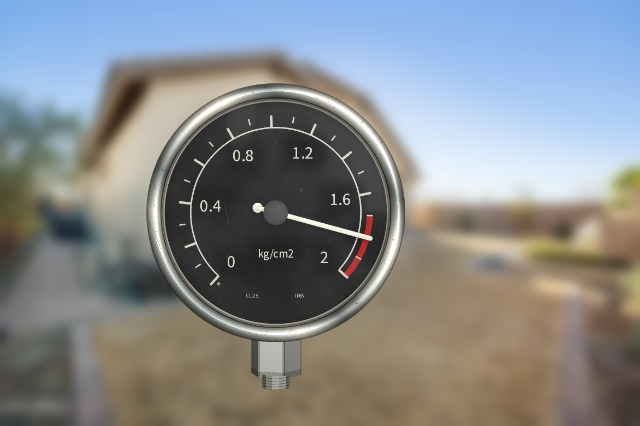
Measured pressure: 1.8 (kg/cm²)
